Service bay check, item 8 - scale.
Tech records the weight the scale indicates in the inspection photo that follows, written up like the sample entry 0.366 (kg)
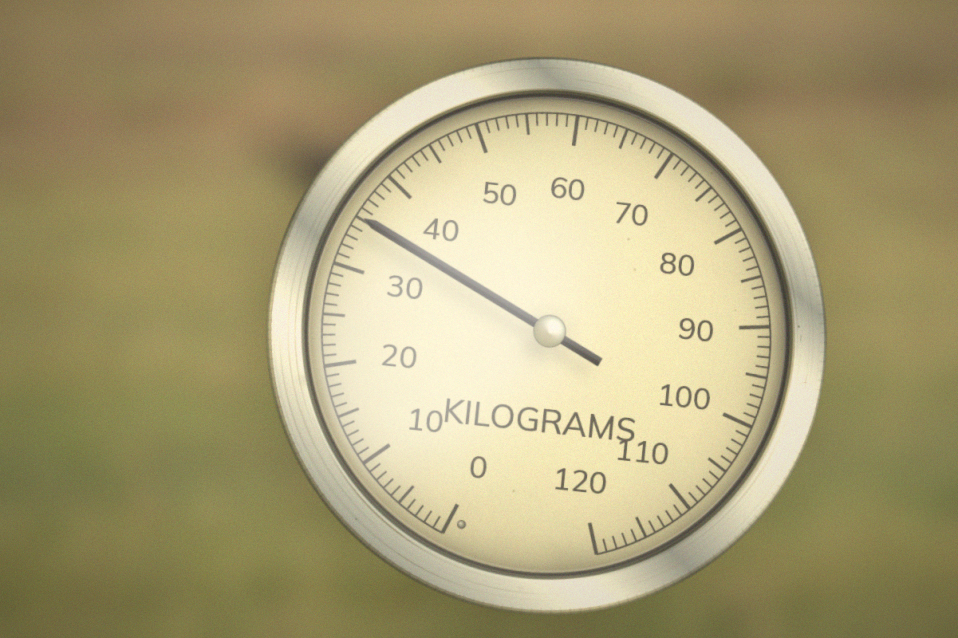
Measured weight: 35 (kg)
